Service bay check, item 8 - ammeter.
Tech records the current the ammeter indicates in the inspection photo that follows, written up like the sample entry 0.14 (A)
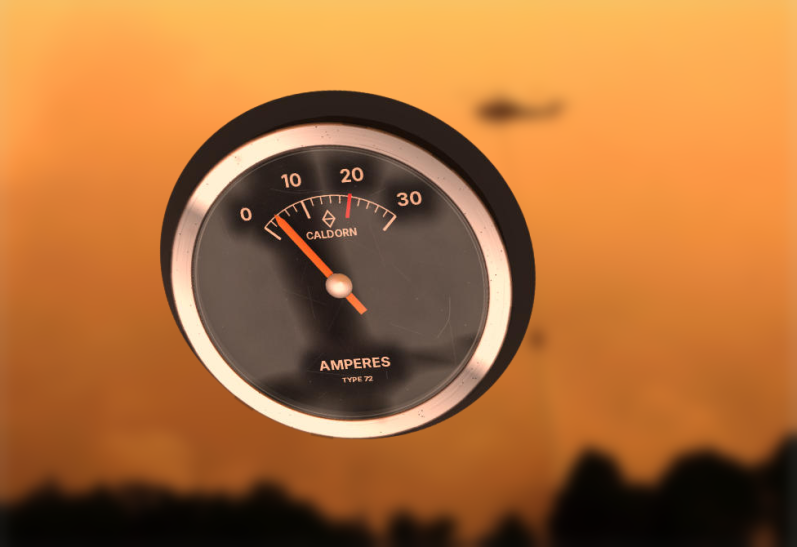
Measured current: 4 (A)
